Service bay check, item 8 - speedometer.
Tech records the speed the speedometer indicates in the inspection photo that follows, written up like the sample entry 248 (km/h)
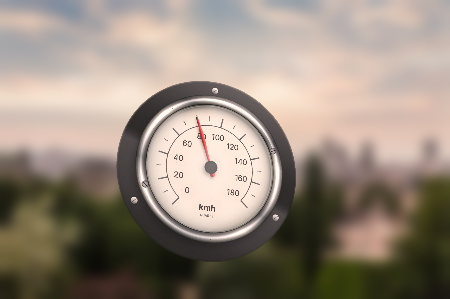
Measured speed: 80 (km/h)
